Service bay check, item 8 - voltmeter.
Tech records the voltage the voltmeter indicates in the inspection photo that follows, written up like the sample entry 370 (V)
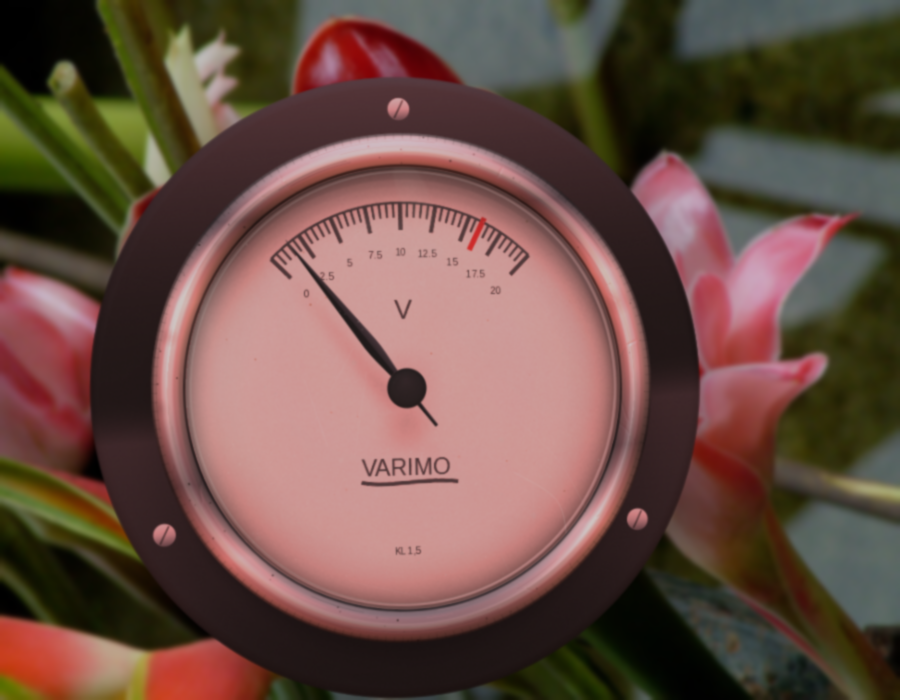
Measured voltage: 1.5 (V)
